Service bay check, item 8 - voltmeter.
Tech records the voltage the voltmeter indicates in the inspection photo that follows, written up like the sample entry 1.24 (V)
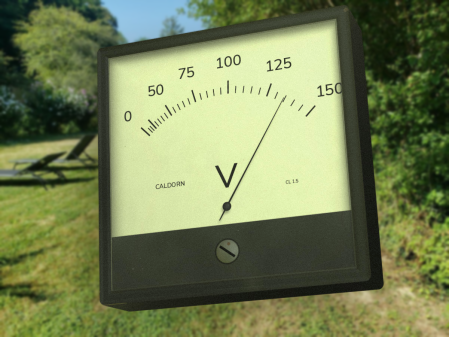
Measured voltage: 135 (V)
